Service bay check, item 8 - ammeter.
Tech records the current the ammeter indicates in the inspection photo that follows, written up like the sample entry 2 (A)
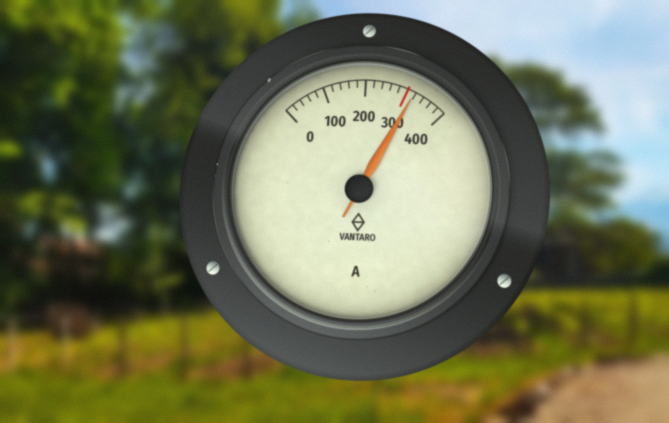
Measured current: 320 (A)
